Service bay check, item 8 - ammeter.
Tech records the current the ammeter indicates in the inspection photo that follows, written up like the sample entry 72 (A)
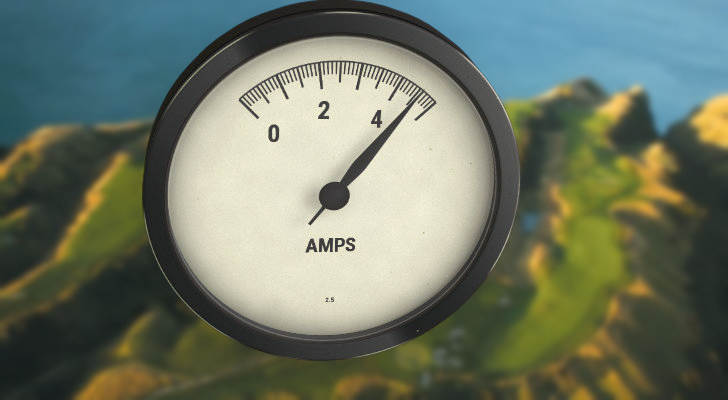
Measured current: 4.5 (A)
